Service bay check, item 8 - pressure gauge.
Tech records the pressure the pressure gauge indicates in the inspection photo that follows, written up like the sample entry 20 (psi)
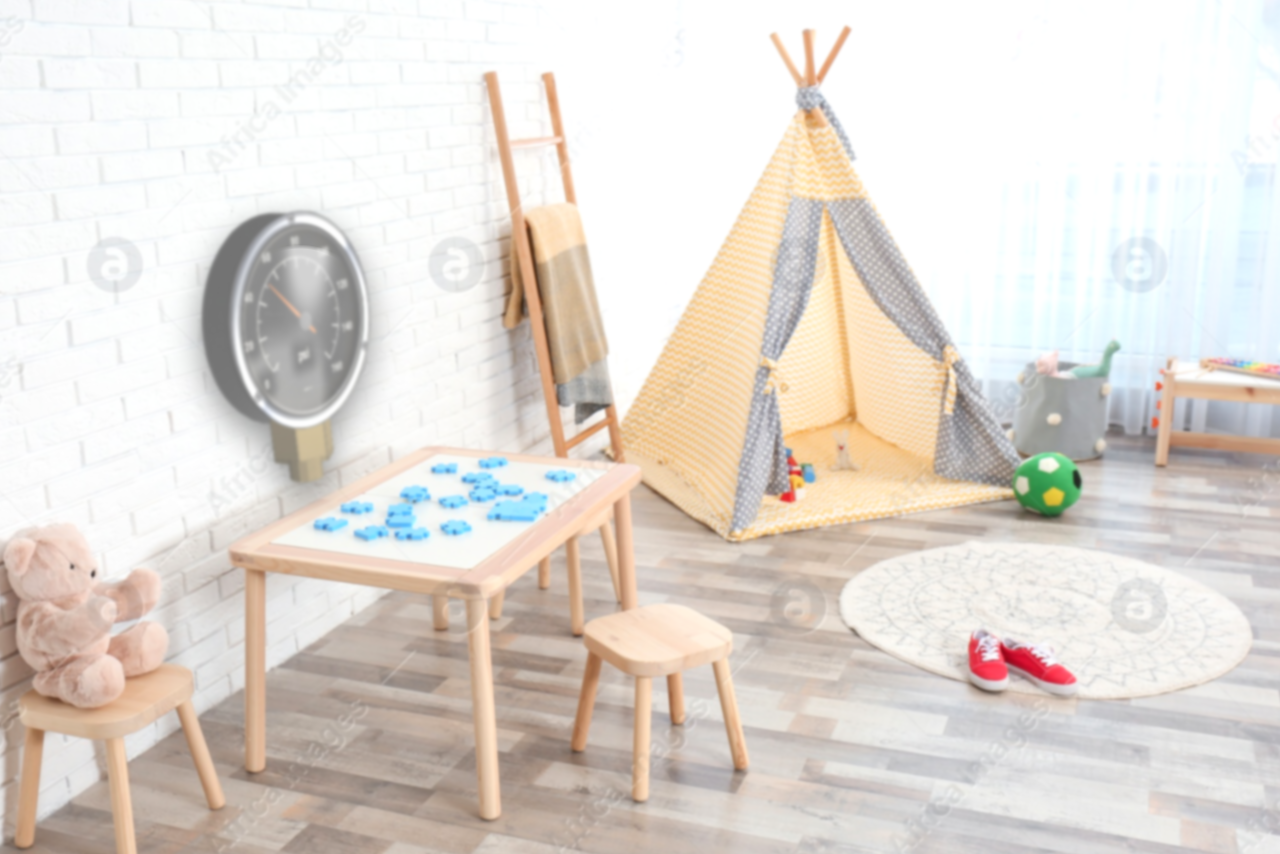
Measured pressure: 50 (psi)
